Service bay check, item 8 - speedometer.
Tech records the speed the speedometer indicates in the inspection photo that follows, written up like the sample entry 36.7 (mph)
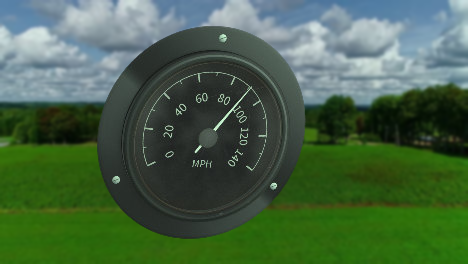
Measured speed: 90 (mph)
